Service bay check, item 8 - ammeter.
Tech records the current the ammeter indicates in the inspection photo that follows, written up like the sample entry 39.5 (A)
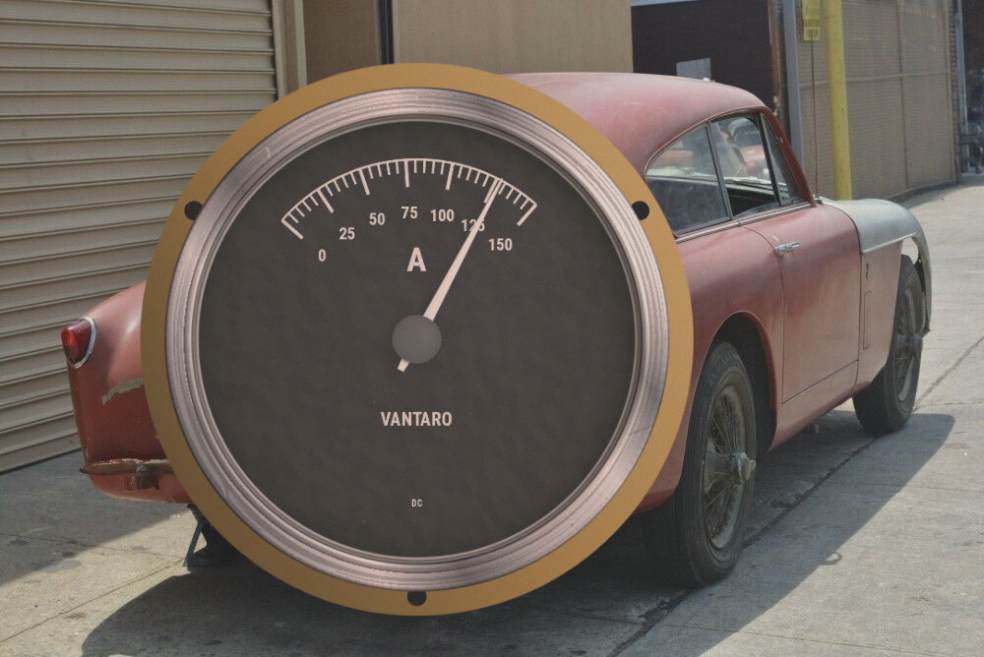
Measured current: 127.5 (A)
